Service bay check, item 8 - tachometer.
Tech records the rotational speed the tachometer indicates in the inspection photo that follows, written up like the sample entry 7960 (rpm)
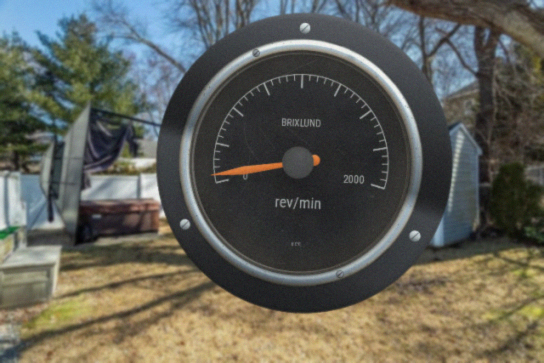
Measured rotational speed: 50 (rpm)
